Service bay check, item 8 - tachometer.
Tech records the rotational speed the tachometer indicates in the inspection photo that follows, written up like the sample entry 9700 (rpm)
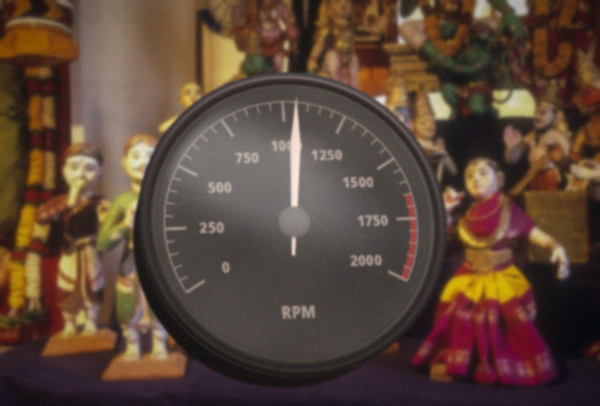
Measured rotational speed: 1050 (rpm)
